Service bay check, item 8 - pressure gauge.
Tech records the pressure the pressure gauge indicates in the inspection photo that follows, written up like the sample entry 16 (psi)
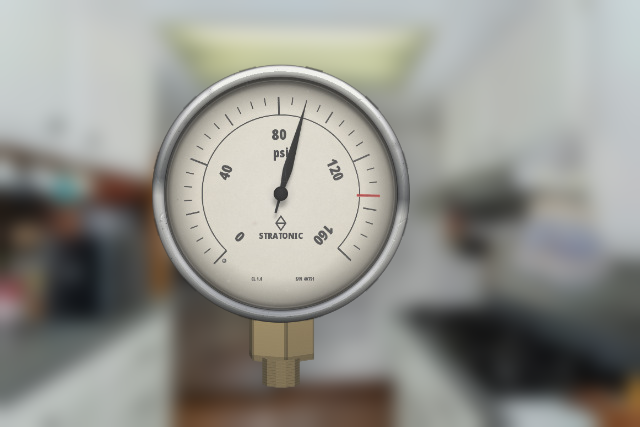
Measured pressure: 90 (psi)
